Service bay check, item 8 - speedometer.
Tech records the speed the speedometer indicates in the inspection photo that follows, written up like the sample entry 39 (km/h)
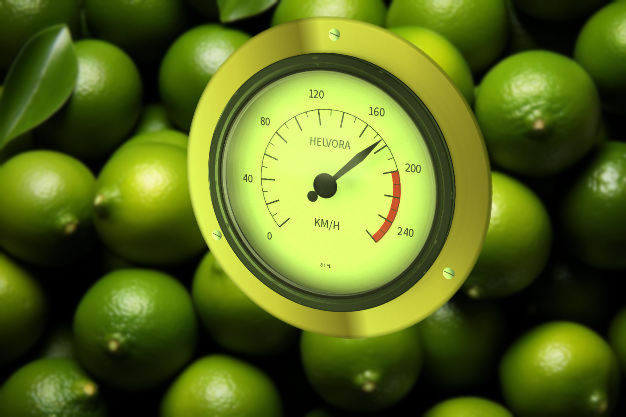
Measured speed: 175 (km/h)
